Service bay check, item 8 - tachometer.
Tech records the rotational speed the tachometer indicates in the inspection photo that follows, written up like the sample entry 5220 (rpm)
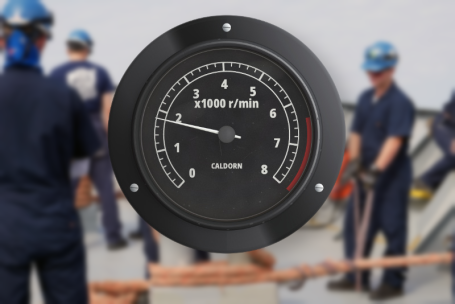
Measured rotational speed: 1800 (rpm)
